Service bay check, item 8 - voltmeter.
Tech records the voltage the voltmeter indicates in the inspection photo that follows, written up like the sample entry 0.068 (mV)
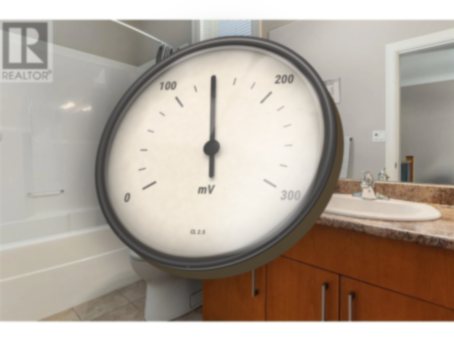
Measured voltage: 140 (mV)
